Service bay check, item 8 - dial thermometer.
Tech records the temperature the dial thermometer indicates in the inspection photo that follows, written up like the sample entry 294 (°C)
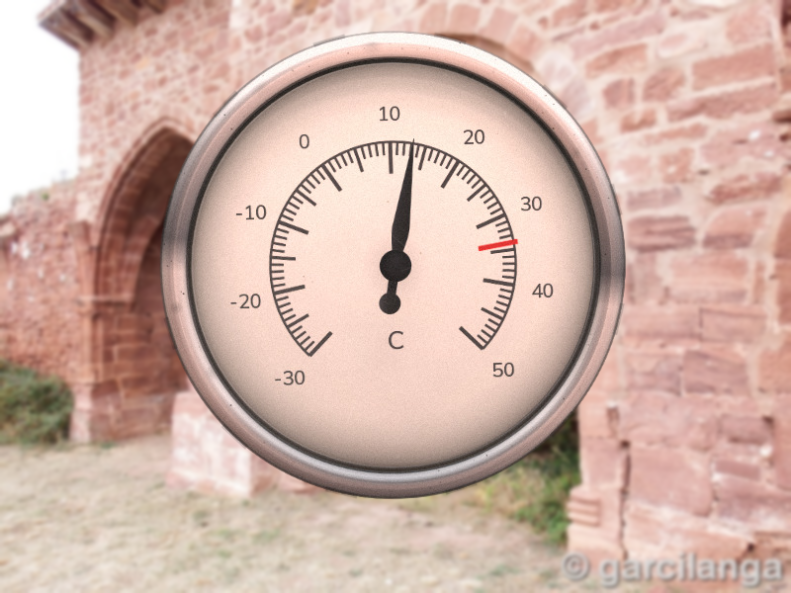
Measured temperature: 13 (°C)
